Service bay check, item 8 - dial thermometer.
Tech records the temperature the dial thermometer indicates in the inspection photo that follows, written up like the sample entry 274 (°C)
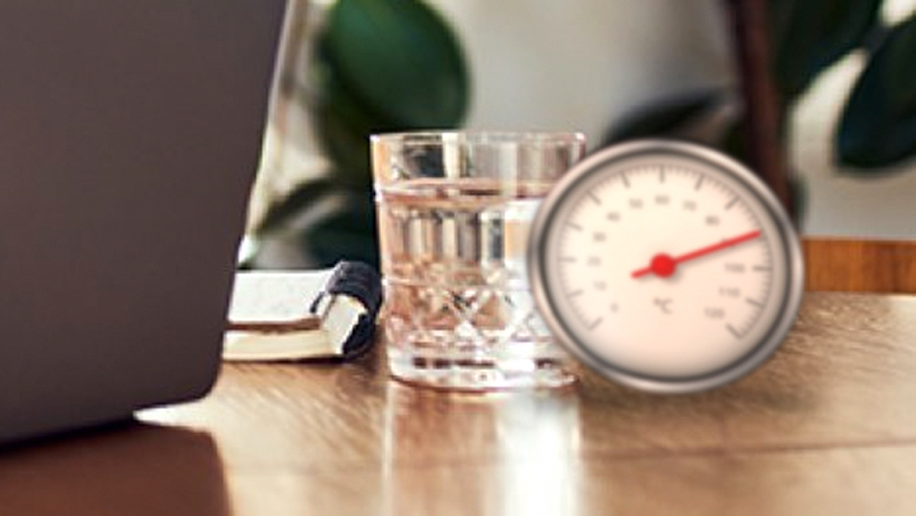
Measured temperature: 90 (°C)
